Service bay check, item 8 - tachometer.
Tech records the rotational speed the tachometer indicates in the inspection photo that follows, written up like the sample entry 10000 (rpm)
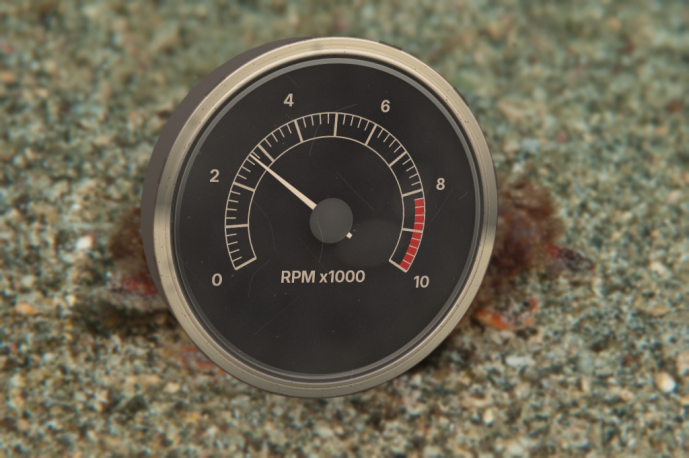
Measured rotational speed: 2700 (rpm)
